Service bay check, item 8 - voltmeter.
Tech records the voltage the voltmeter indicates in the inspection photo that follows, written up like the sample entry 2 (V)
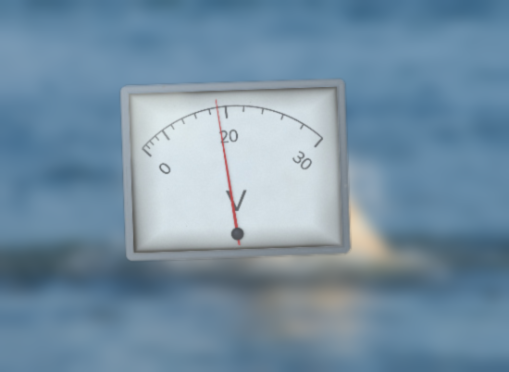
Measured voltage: 19 (V)
